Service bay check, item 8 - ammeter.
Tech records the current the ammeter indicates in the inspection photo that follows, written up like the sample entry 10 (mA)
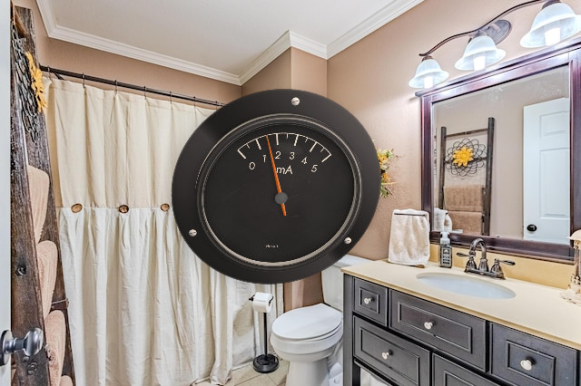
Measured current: 1.5 (mA)
